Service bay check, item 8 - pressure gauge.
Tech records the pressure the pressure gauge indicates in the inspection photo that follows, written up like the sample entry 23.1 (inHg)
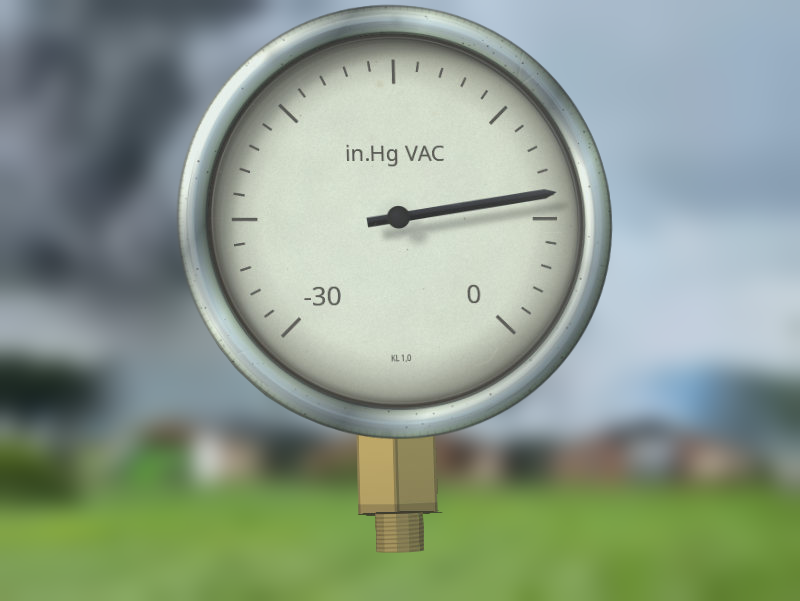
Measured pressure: -6 (inHg)
